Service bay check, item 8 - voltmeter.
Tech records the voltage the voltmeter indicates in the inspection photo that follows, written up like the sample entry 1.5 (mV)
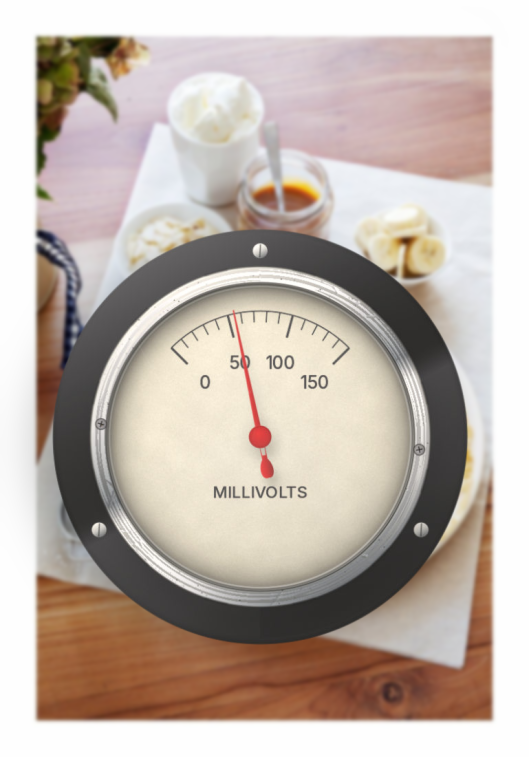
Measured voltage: 55 (mV)
